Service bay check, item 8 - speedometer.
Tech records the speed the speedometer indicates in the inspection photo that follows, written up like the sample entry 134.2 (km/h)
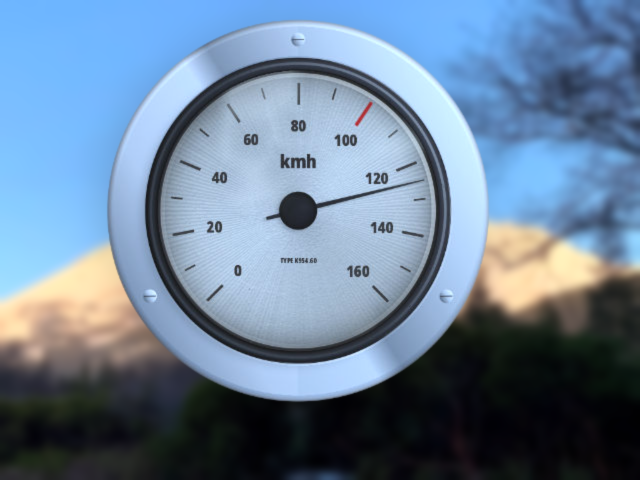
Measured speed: 125 (km/h)
